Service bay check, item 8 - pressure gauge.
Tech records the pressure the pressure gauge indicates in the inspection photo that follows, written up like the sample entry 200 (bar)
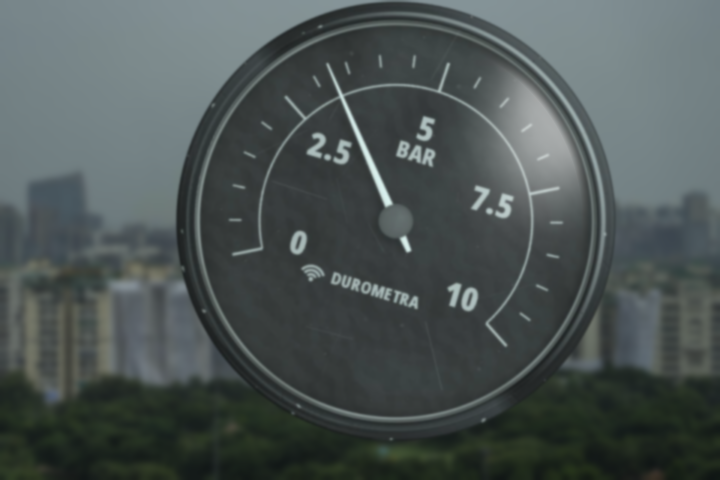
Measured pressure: 3.25 (bar)
